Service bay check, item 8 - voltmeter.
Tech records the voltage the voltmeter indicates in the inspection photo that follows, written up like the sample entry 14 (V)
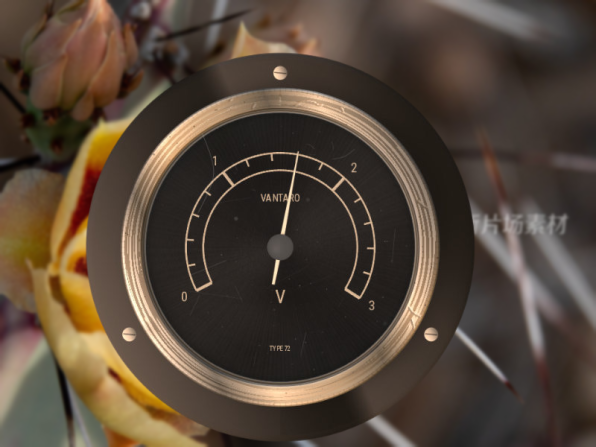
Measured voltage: 1.6 (V)
